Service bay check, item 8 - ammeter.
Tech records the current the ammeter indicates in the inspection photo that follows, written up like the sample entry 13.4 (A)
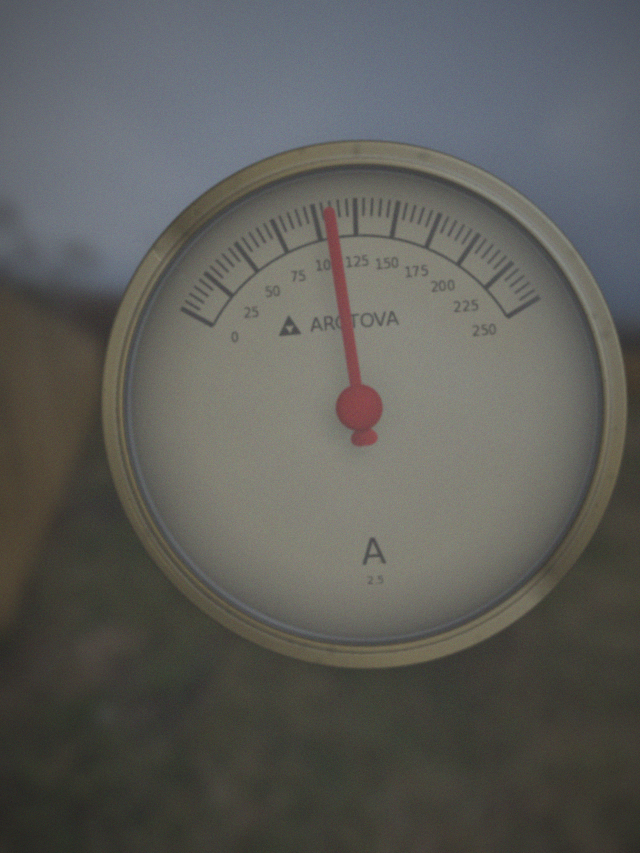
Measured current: 110 (A)
